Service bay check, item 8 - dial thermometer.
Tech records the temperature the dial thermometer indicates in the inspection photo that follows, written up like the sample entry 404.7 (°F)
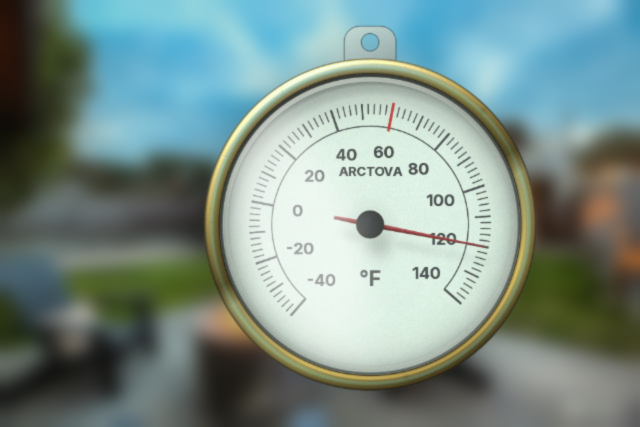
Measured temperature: 120 (°F)
